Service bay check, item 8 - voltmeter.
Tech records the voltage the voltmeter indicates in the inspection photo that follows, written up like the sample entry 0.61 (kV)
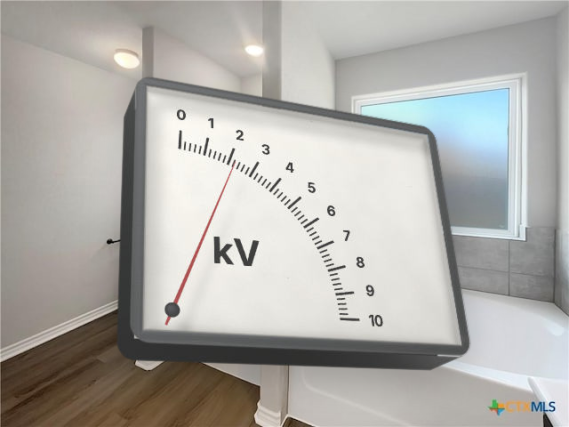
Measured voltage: 2.2 (kV)
